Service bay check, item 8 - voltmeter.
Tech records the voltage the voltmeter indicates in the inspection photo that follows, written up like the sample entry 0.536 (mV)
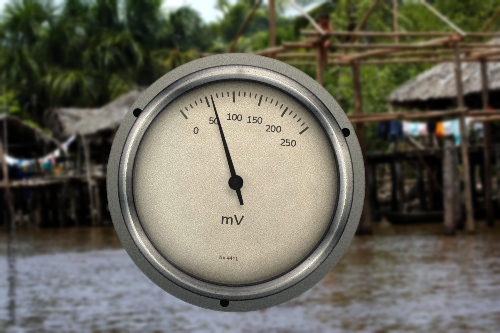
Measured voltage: 60 (mV)
